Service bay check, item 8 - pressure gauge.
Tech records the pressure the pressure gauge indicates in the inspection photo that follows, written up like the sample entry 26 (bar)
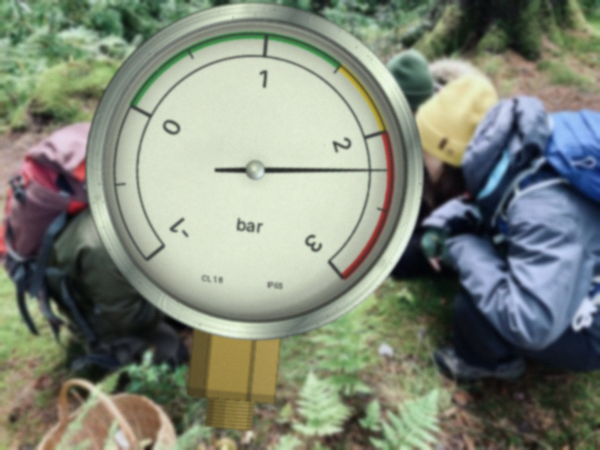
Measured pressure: 2.25 (bar)
